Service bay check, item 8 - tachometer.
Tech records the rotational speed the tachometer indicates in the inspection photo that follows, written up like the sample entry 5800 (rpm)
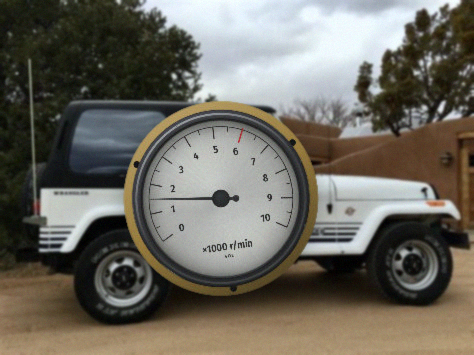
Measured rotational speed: 1500 (rpm)
